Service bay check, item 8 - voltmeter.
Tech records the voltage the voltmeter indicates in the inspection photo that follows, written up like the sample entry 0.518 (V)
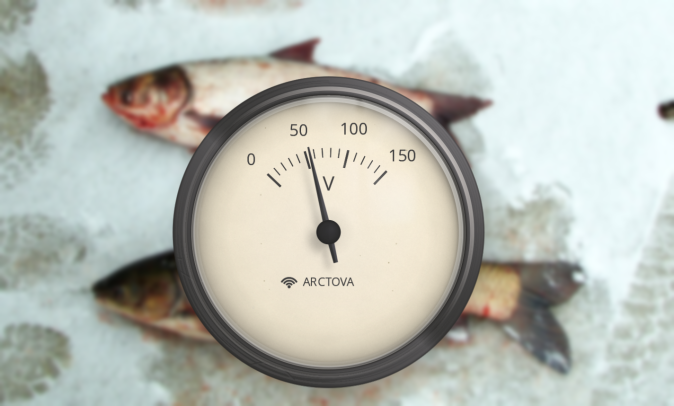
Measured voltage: 55 (V)
